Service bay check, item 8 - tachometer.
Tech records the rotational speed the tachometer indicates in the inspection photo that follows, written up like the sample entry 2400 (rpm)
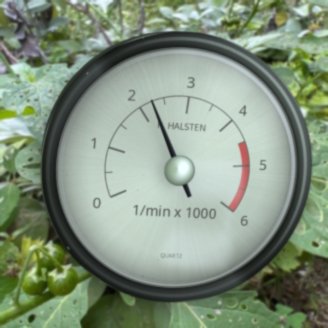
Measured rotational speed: 2250 (rpm)
